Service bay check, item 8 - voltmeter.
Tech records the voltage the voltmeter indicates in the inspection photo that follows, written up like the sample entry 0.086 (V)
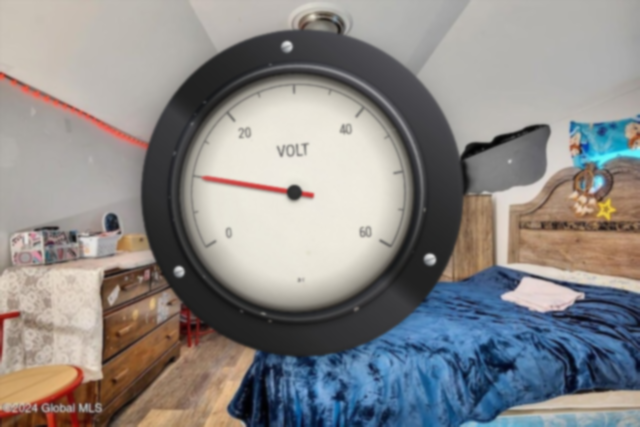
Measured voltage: 10 (V)
